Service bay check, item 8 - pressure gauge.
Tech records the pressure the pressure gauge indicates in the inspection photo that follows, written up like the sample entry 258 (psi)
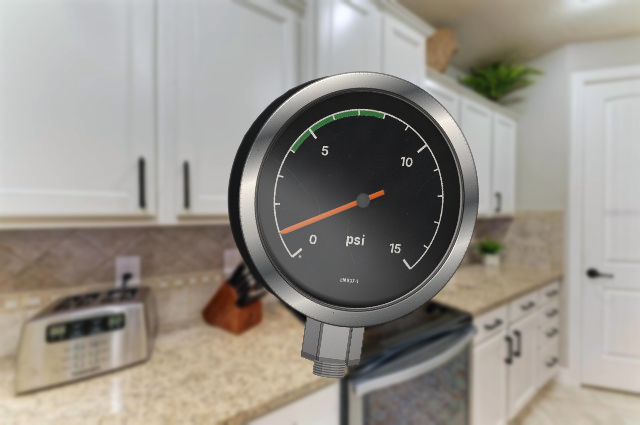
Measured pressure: 1 (psi)
